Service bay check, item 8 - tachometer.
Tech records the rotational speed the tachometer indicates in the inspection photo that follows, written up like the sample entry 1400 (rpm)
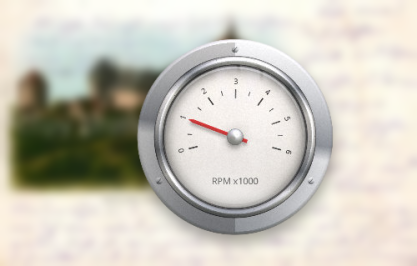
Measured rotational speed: 1000 (rpm)
